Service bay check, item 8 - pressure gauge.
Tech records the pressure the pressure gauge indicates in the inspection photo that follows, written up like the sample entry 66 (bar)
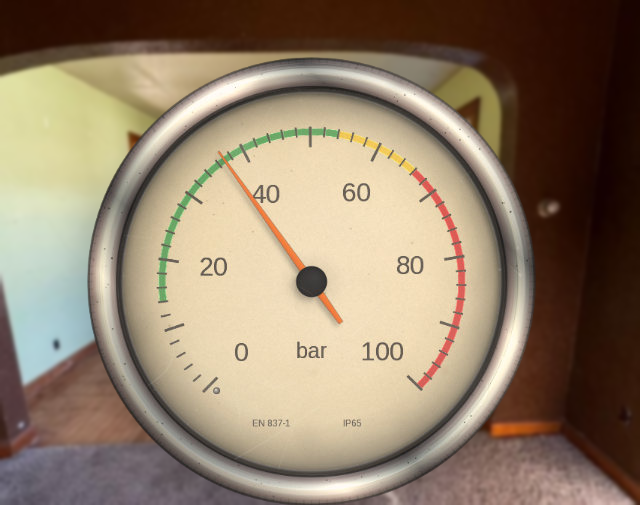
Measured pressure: 37 (bar)
